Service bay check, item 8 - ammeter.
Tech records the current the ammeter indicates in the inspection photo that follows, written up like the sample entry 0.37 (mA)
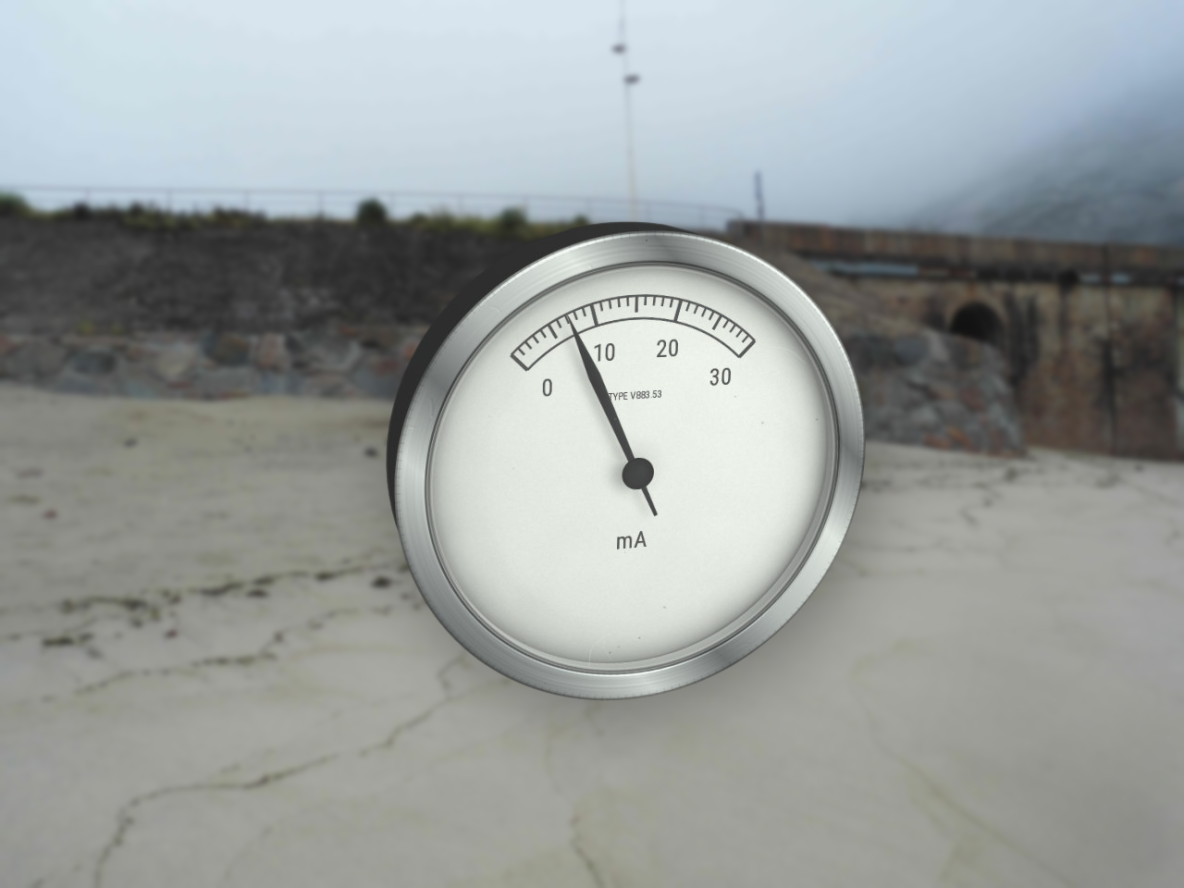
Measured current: 7 (mA)
